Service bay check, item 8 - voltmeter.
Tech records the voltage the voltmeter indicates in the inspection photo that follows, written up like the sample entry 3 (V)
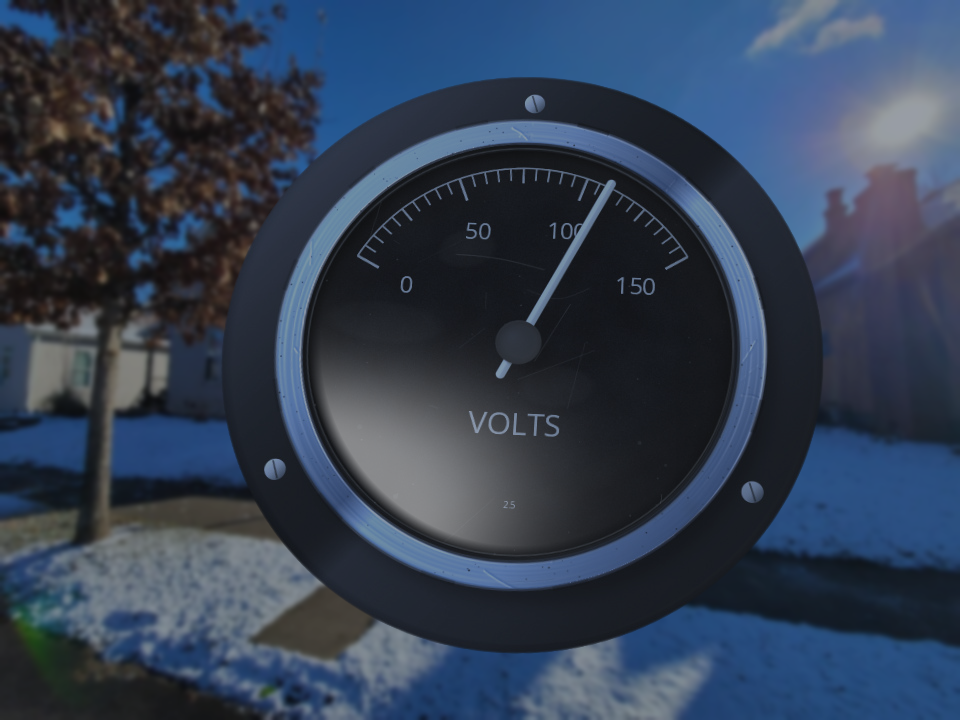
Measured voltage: 110 (V)
